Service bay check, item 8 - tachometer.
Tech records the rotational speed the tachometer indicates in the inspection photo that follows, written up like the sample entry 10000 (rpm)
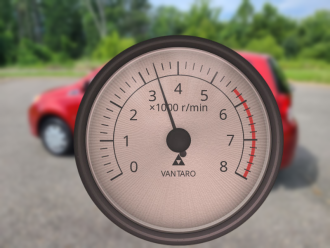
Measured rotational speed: 3400 (rpm)
